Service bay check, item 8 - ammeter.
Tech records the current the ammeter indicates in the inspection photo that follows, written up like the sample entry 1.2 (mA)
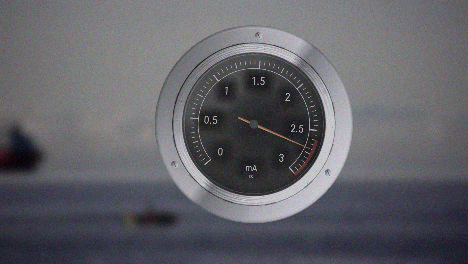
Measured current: 2.7 (mA)
